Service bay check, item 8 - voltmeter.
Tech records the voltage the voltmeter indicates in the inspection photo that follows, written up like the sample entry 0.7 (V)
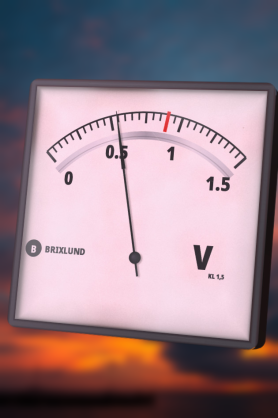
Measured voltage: 0.55 (V)
